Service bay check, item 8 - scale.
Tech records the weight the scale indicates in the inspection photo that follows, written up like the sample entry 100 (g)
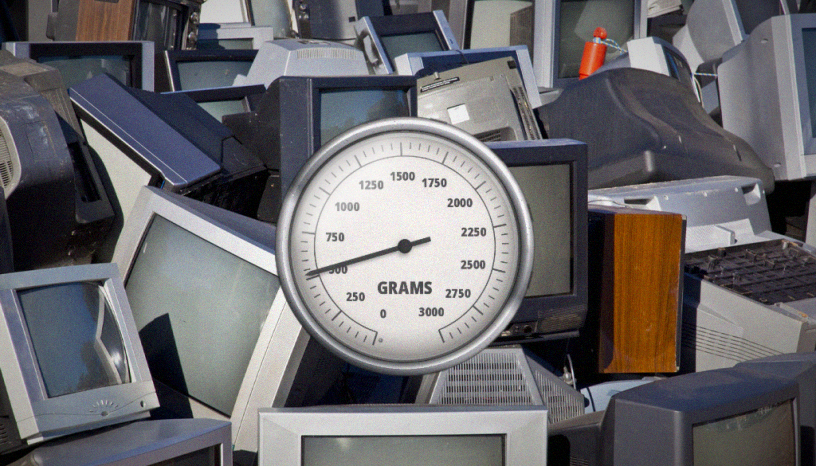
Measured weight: 525 (g)
